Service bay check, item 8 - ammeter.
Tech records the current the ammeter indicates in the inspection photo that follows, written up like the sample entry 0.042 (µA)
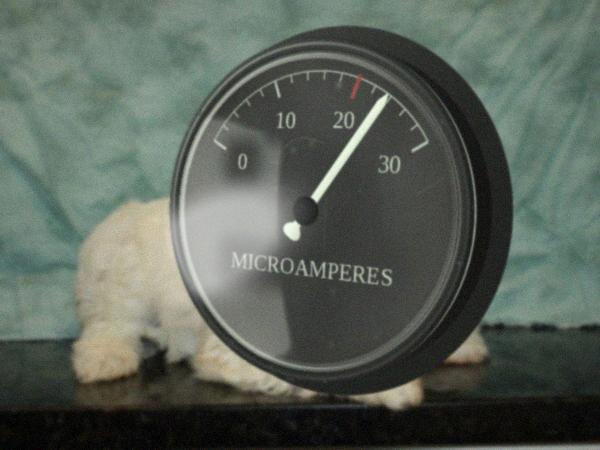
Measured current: 24 (µA)
